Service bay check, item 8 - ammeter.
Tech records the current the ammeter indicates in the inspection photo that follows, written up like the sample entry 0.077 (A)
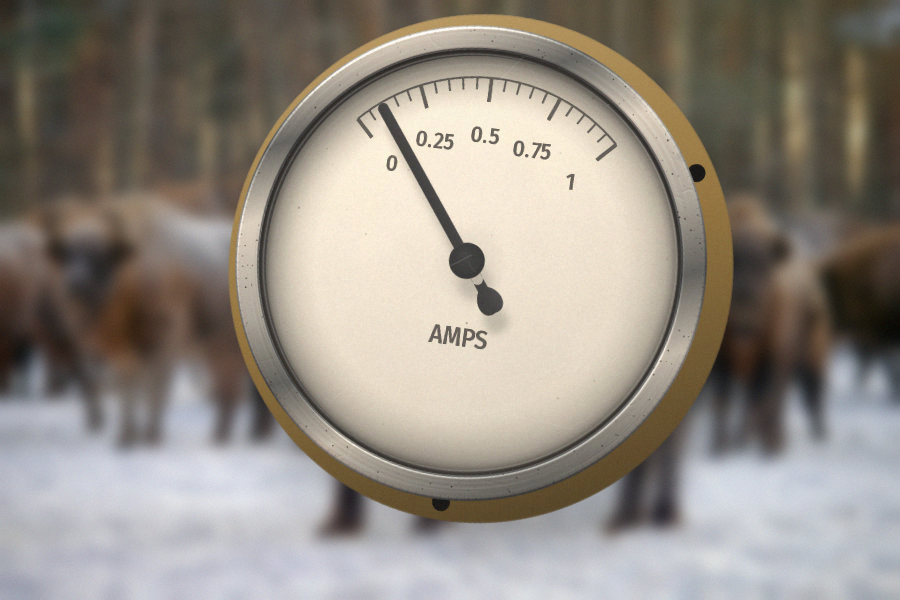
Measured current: 0.1 (A)
